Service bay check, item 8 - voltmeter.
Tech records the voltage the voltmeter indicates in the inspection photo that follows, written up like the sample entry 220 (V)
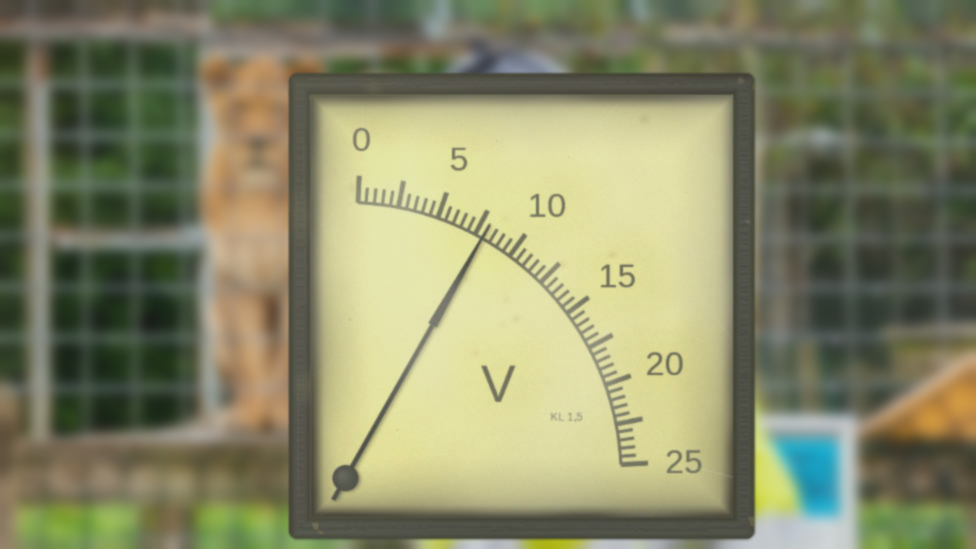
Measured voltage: 8 (V)
